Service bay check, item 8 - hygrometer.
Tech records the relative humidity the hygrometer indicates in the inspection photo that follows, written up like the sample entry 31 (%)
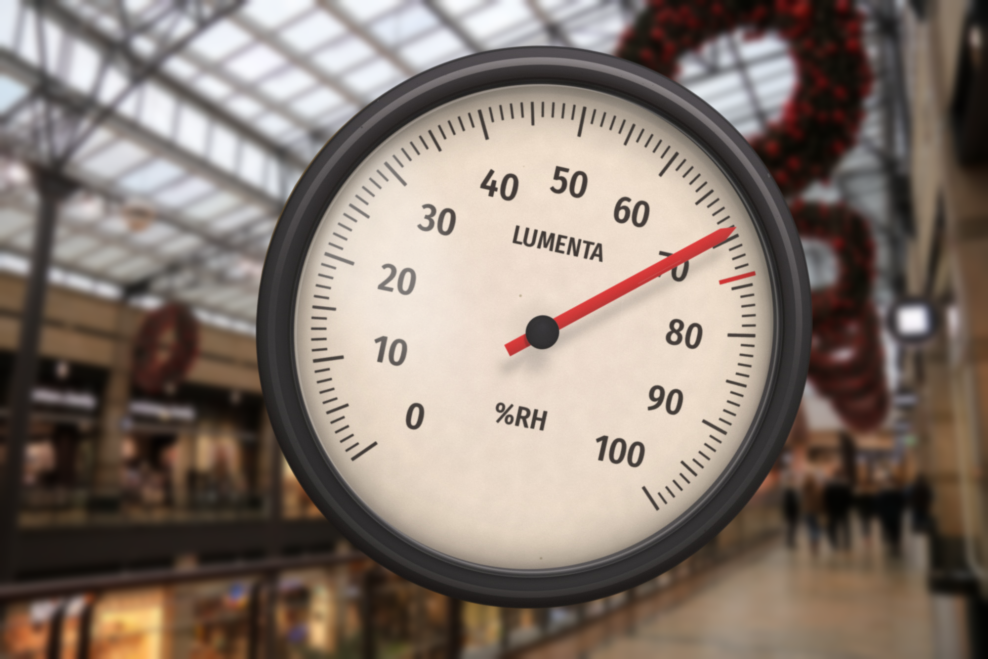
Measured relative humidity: 69 (%)
